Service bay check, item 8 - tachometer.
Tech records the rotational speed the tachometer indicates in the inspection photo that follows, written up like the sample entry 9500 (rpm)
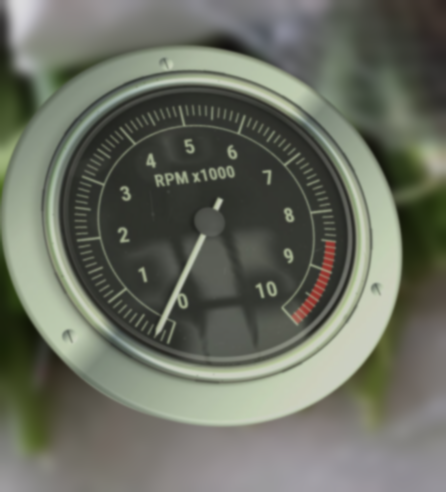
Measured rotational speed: 200 (rpm)
